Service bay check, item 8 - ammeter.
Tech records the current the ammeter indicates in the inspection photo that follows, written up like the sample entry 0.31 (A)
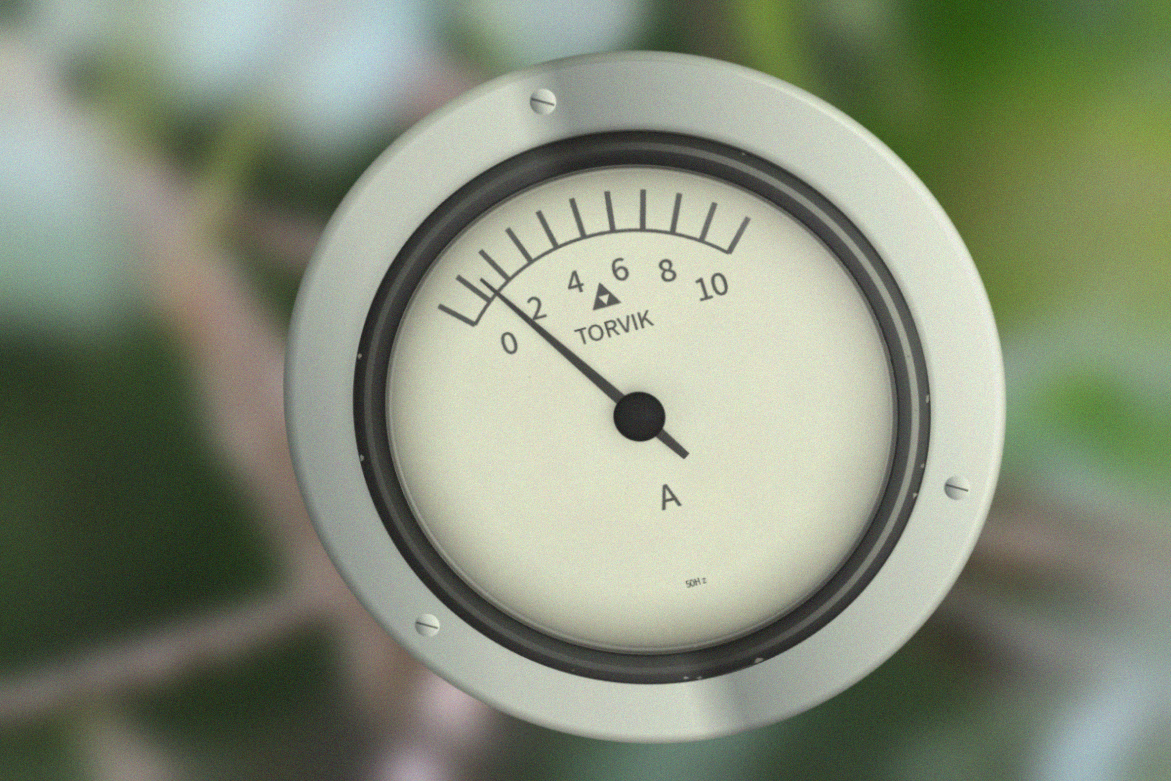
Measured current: 1.5 (A)
